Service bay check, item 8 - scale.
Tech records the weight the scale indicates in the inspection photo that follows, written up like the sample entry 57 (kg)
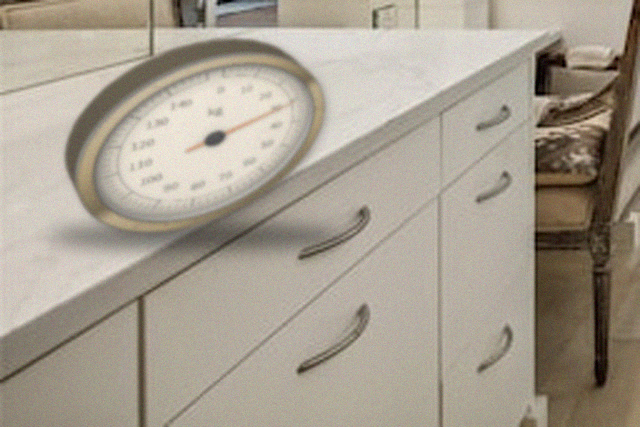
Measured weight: 30 (kg)
